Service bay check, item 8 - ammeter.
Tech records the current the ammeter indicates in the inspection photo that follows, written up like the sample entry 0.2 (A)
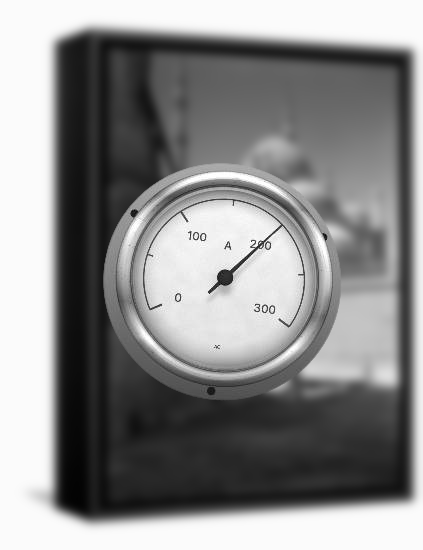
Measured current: 200 (A)
